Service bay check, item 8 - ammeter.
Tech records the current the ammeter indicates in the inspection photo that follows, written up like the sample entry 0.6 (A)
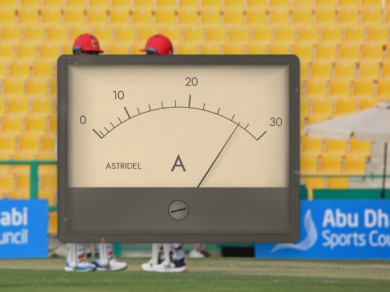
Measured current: 27 (A)
